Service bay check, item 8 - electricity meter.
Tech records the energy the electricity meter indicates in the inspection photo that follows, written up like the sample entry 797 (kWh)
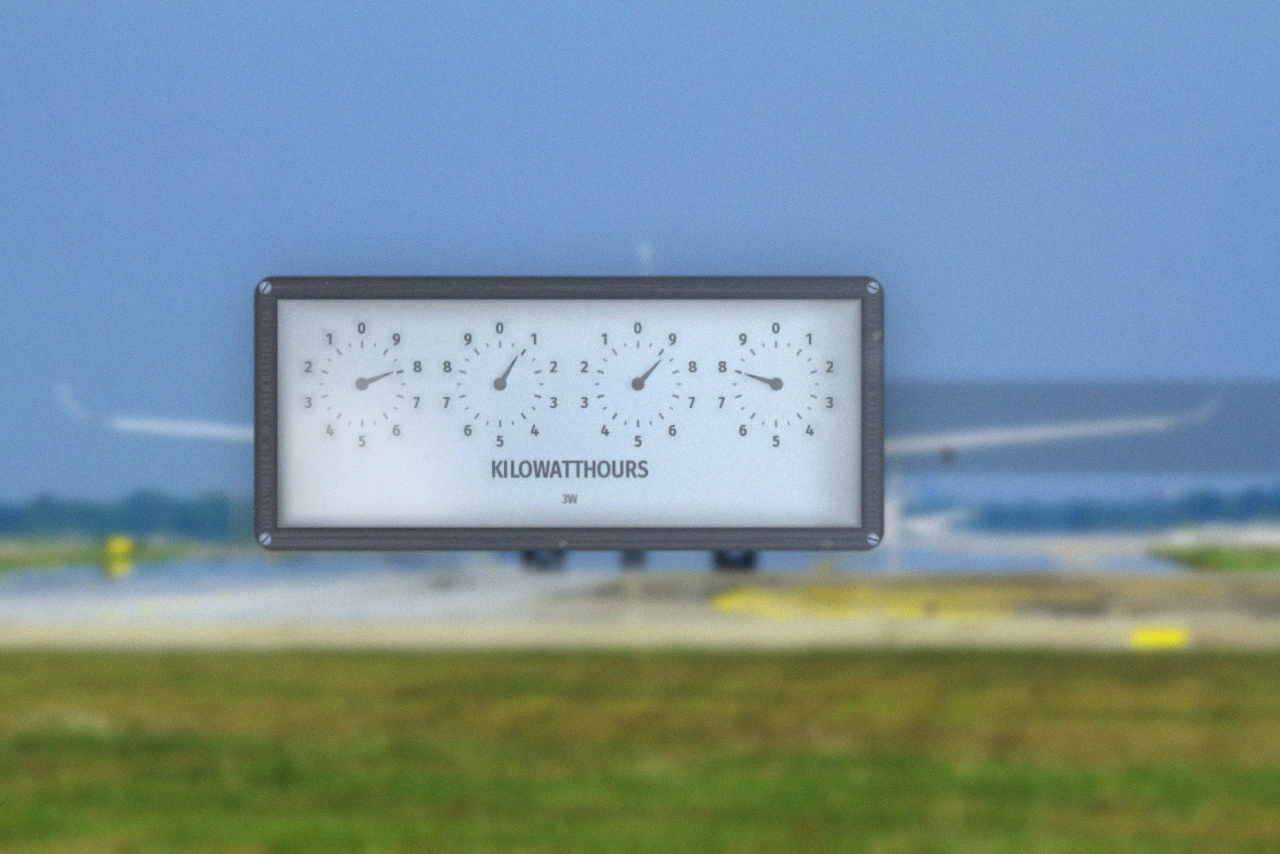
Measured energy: 8088 (kWh)
